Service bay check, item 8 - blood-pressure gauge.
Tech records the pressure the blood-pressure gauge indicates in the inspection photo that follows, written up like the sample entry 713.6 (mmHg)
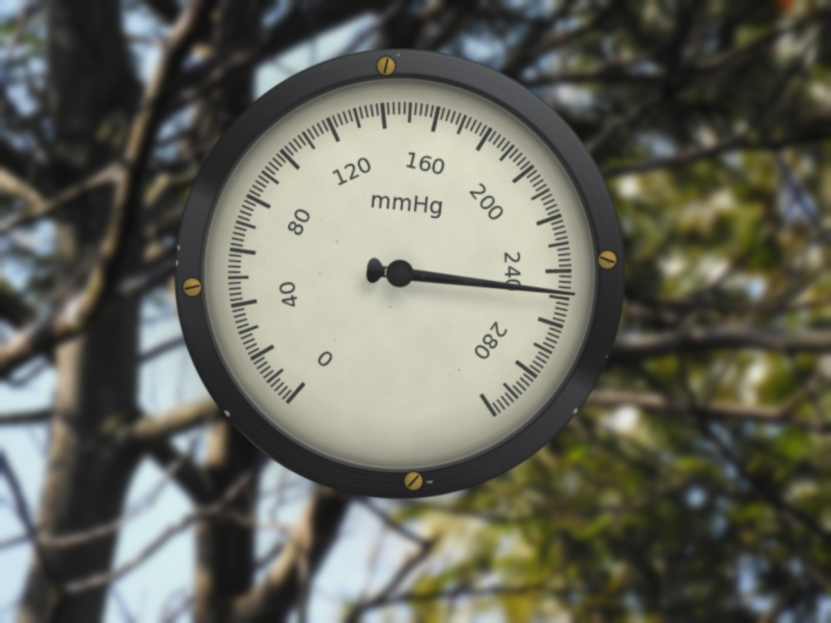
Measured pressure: 248 (mmHg)
